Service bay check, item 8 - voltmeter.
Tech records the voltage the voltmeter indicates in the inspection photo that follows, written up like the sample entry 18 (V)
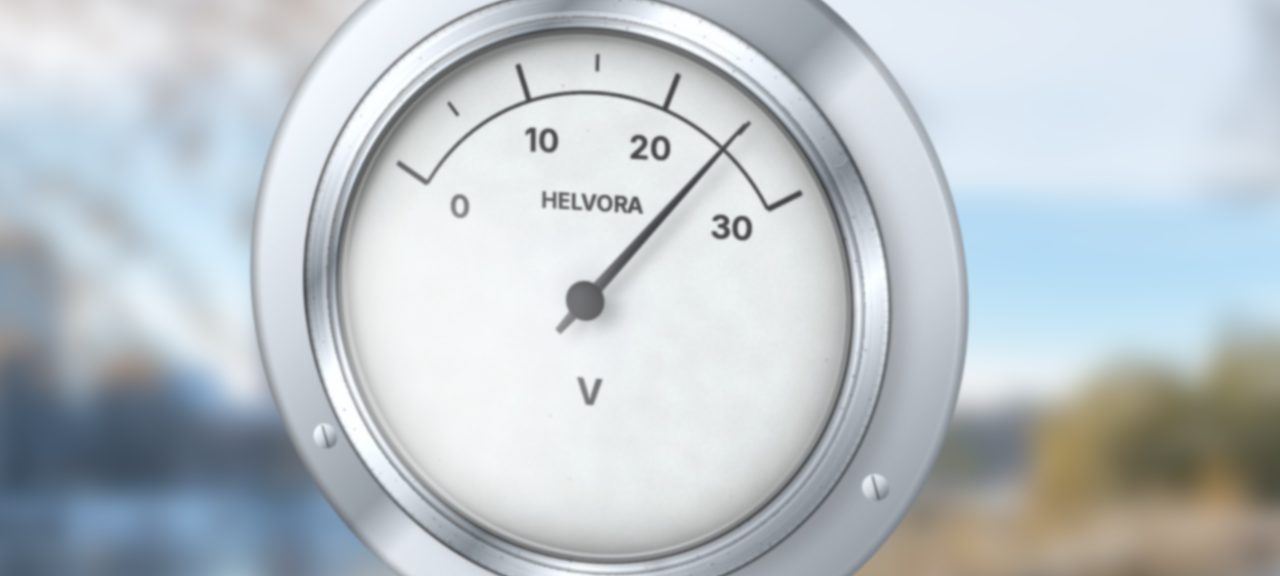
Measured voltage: 25 (V)
